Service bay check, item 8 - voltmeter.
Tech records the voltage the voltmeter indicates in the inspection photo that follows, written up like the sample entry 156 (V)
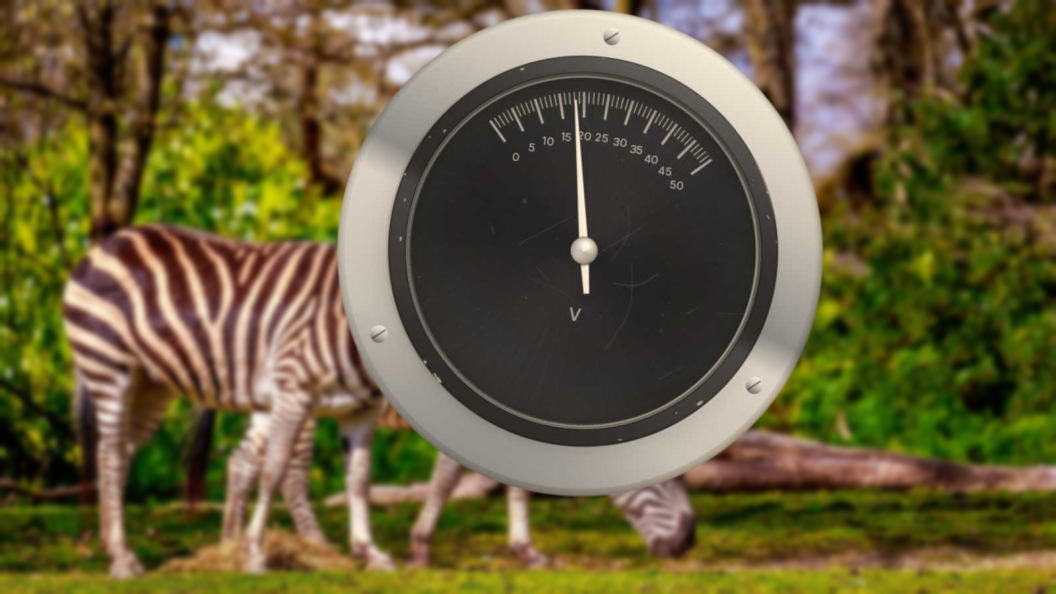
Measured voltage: 18 (V)
